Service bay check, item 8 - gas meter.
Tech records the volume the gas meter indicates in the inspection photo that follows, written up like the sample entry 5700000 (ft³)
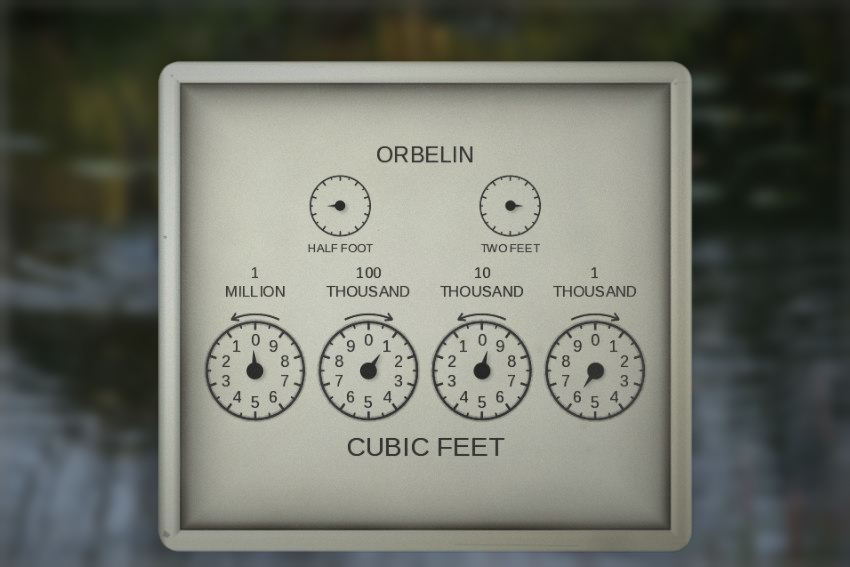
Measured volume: 9600 (ft³)
